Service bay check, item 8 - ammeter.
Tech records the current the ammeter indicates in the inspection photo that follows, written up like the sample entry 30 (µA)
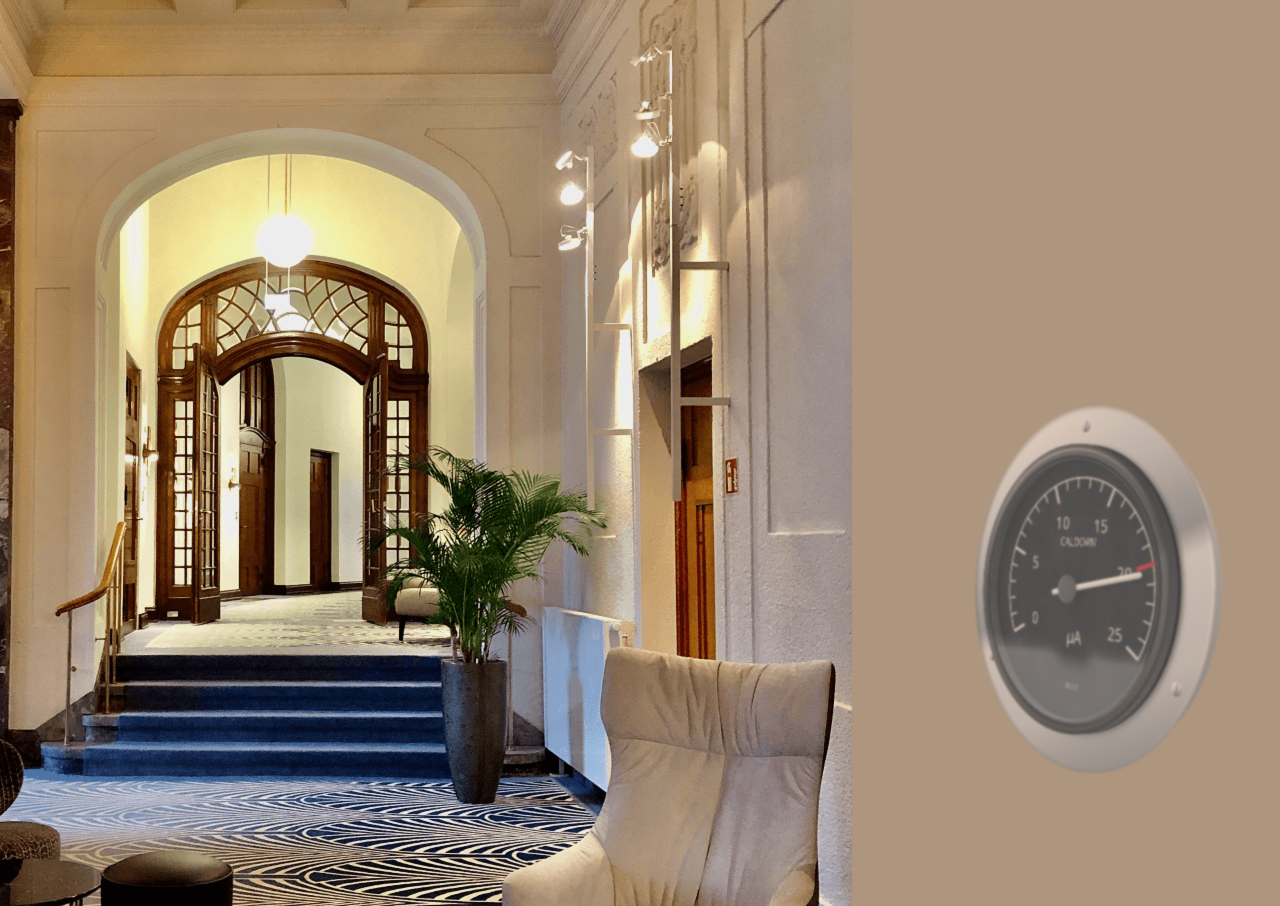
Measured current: 20.5 (µA)
